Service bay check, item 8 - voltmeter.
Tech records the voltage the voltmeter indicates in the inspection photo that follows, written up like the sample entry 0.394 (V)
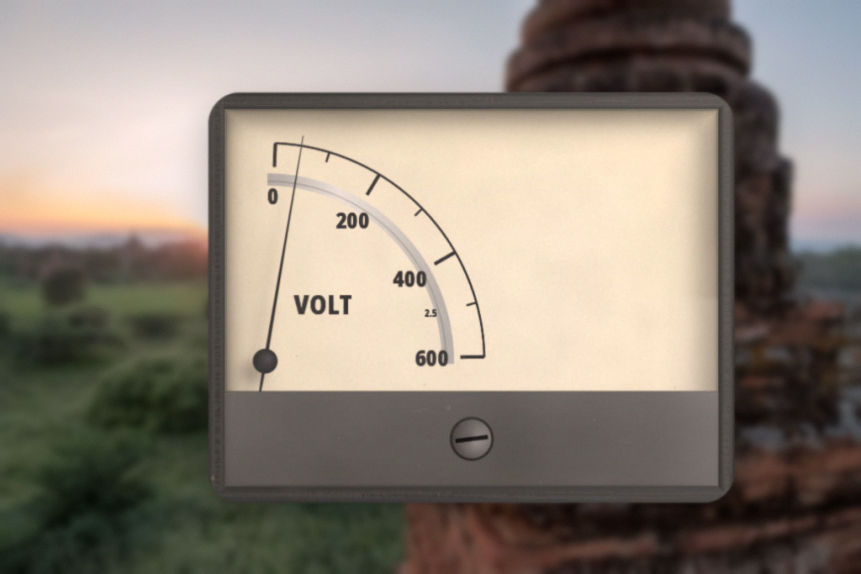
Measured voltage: 50 (V)
